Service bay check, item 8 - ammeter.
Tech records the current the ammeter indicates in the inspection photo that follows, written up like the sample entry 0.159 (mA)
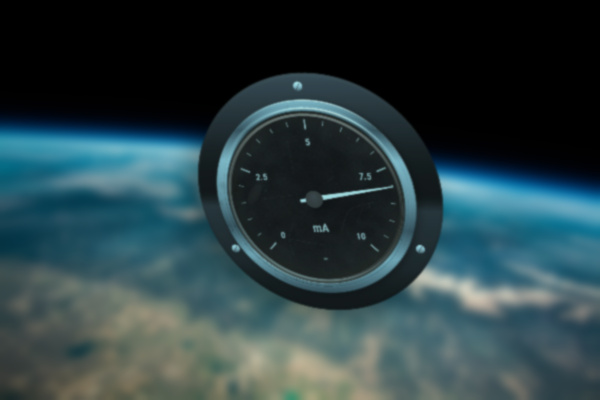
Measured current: 8 (mA)
